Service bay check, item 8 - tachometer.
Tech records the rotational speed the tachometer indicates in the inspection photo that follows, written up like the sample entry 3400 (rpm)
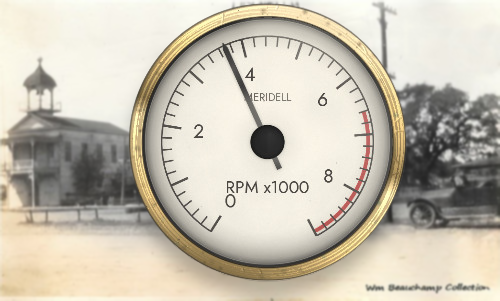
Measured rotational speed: 3700 (rpm)
